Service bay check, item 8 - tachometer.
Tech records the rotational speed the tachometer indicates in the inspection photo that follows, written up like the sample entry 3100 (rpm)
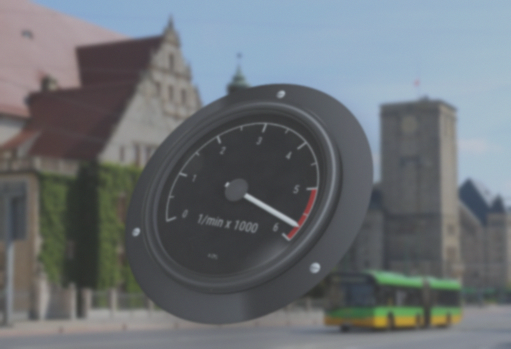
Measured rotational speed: 5750 (rpm)
